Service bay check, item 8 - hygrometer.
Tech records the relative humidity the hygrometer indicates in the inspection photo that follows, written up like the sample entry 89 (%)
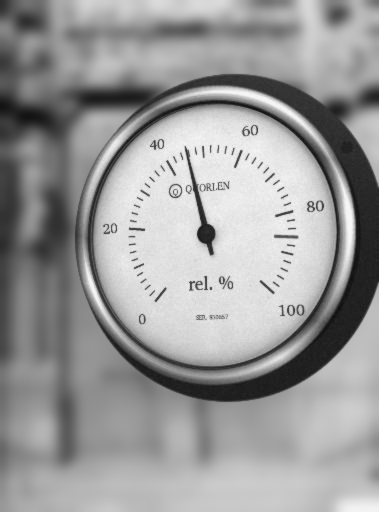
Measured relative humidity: 46 (%)
